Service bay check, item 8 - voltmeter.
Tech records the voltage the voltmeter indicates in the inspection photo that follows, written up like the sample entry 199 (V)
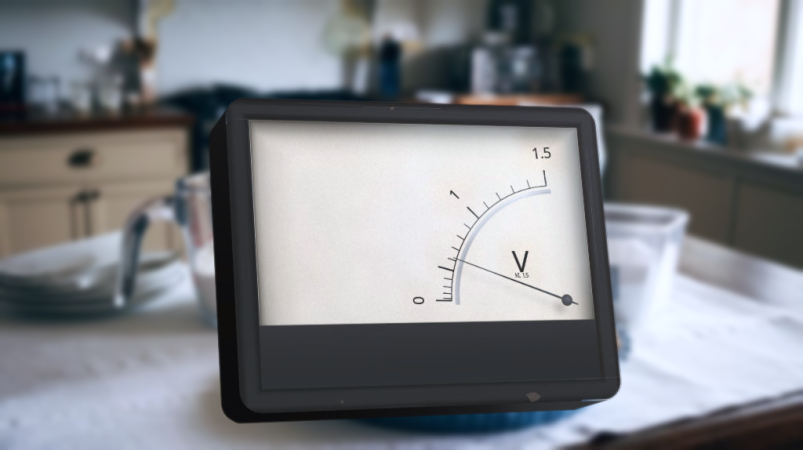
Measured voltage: 0.6 (V)
